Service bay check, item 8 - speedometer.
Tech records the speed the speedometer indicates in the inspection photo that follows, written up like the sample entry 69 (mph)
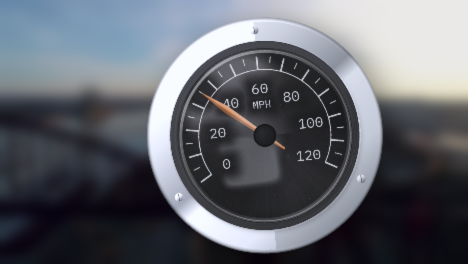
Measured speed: 35 (mph)
